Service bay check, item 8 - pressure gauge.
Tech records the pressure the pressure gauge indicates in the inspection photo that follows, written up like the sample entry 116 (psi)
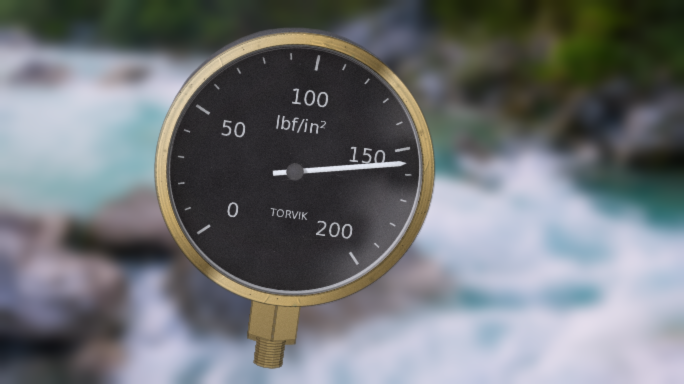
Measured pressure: 155 (psi)
